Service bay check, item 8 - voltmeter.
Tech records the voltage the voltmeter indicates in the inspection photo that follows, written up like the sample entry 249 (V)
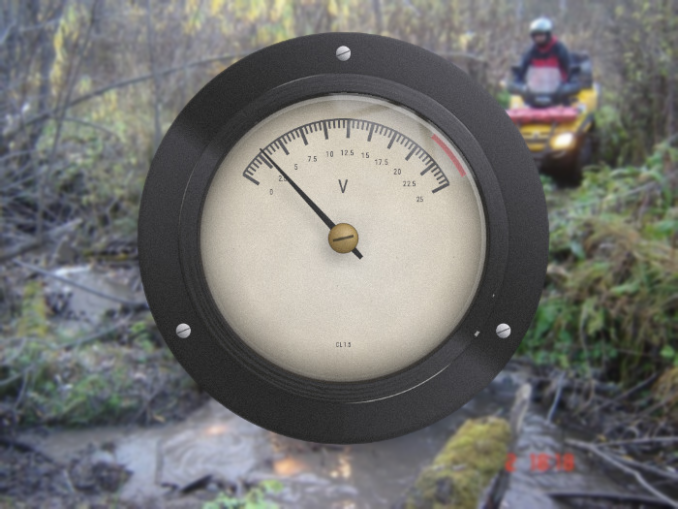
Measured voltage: 3 (V)
